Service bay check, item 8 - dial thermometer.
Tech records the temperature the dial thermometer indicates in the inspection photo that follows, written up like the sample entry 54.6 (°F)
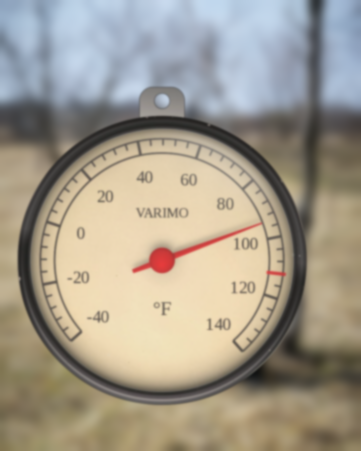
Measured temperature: 94 (°F)
